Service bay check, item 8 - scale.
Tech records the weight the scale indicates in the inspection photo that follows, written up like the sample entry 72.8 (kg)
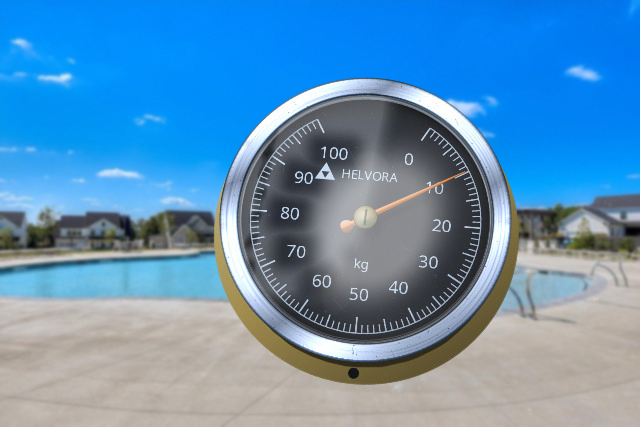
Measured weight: 10 (kg)
